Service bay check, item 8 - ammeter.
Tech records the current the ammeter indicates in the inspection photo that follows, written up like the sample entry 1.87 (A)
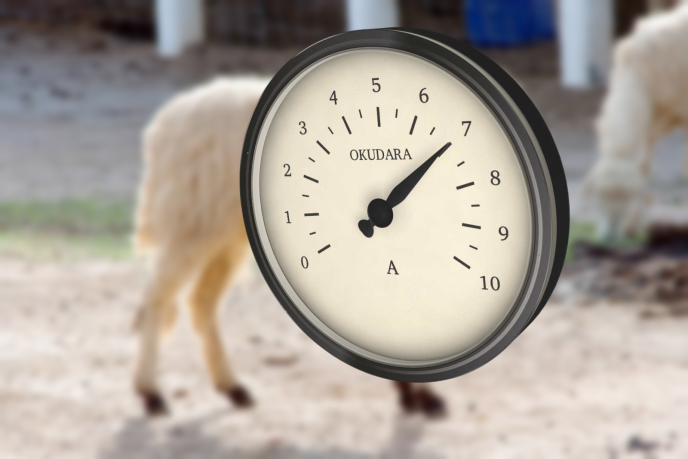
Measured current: 7 (A)
